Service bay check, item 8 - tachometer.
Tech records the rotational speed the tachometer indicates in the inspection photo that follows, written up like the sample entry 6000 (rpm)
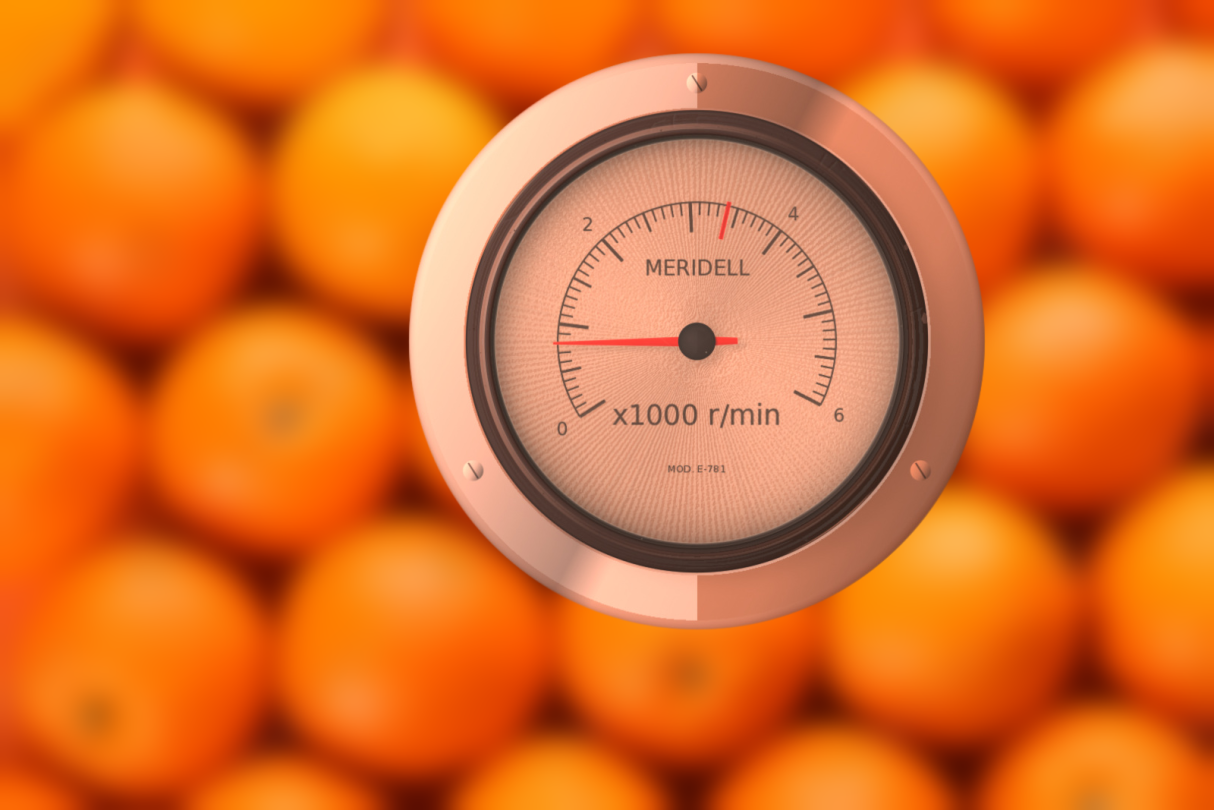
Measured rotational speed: 800 (rpm)
